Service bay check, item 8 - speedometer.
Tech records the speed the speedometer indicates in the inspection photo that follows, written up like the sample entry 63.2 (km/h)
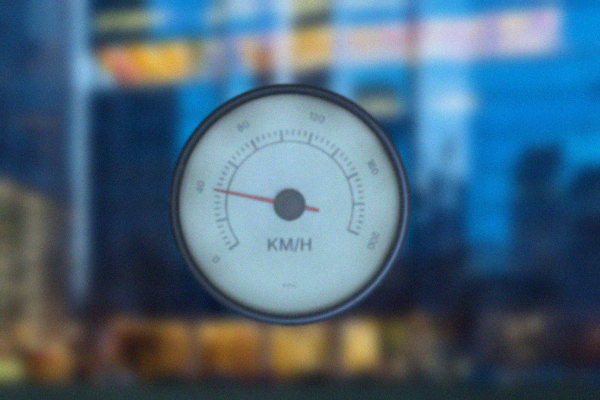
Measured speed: 40 (km/h)
